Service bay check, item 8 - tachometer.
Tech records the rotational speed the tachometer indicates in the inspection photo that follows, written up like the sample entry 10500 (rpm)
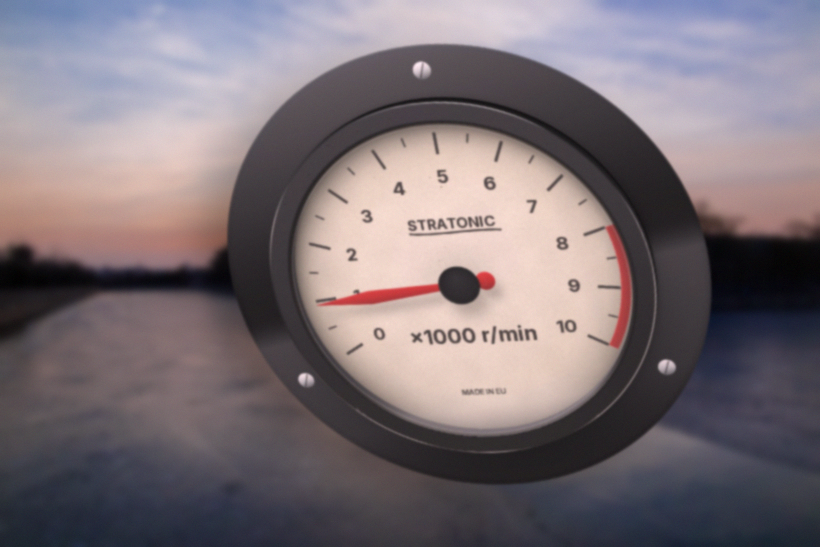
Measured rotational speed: 1000 (rpm)
